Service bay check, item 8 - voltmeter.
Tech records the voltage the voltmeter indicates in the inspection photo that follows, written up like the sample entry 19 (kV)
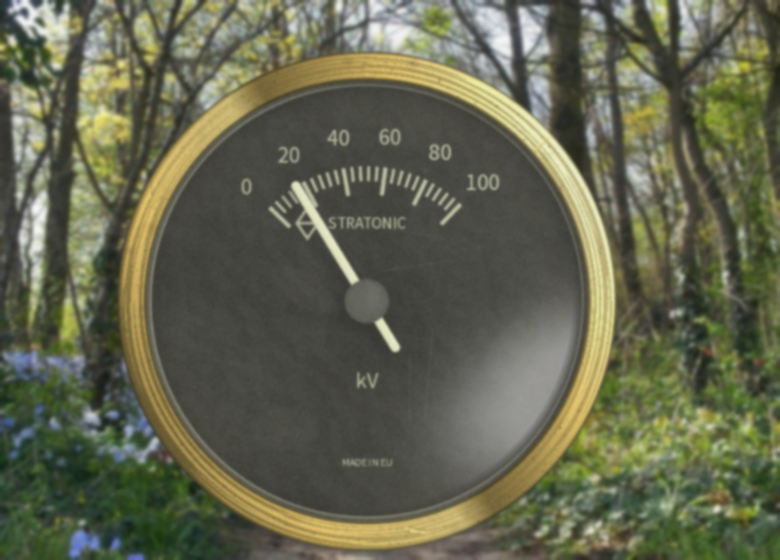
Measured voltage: 16 (kV)
